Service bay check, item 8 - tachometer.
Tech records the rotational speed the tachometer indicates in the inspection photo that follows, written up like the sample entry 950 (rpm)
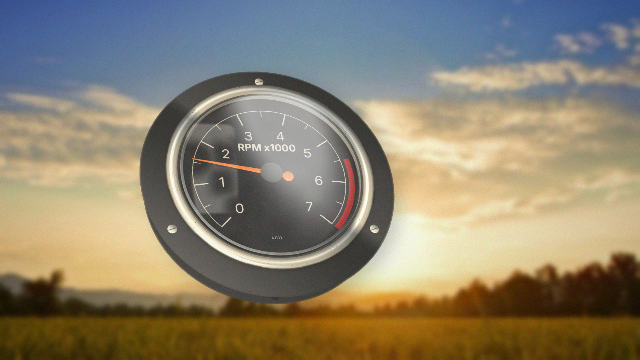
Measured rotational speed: 1500 (rpm)
